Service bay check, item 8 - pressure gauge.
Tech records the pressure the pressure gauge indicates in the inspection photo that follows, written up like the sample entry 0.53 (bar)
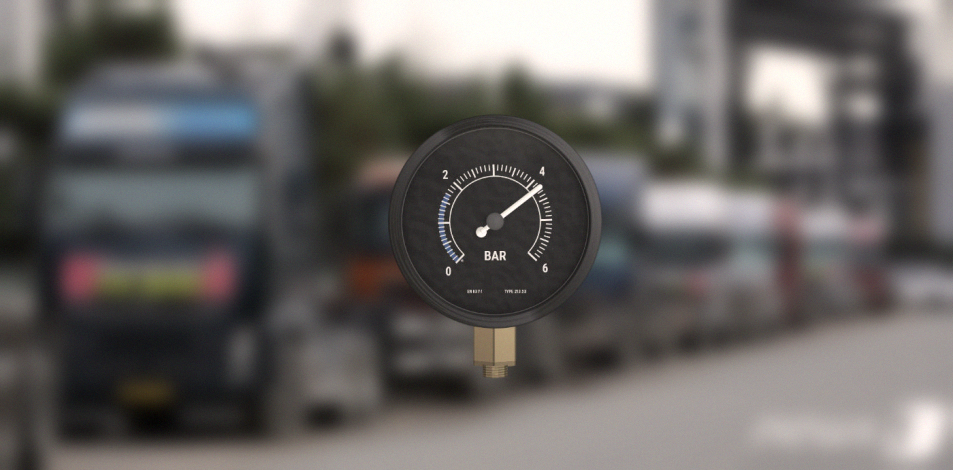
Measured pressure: 4.2 (bar)
